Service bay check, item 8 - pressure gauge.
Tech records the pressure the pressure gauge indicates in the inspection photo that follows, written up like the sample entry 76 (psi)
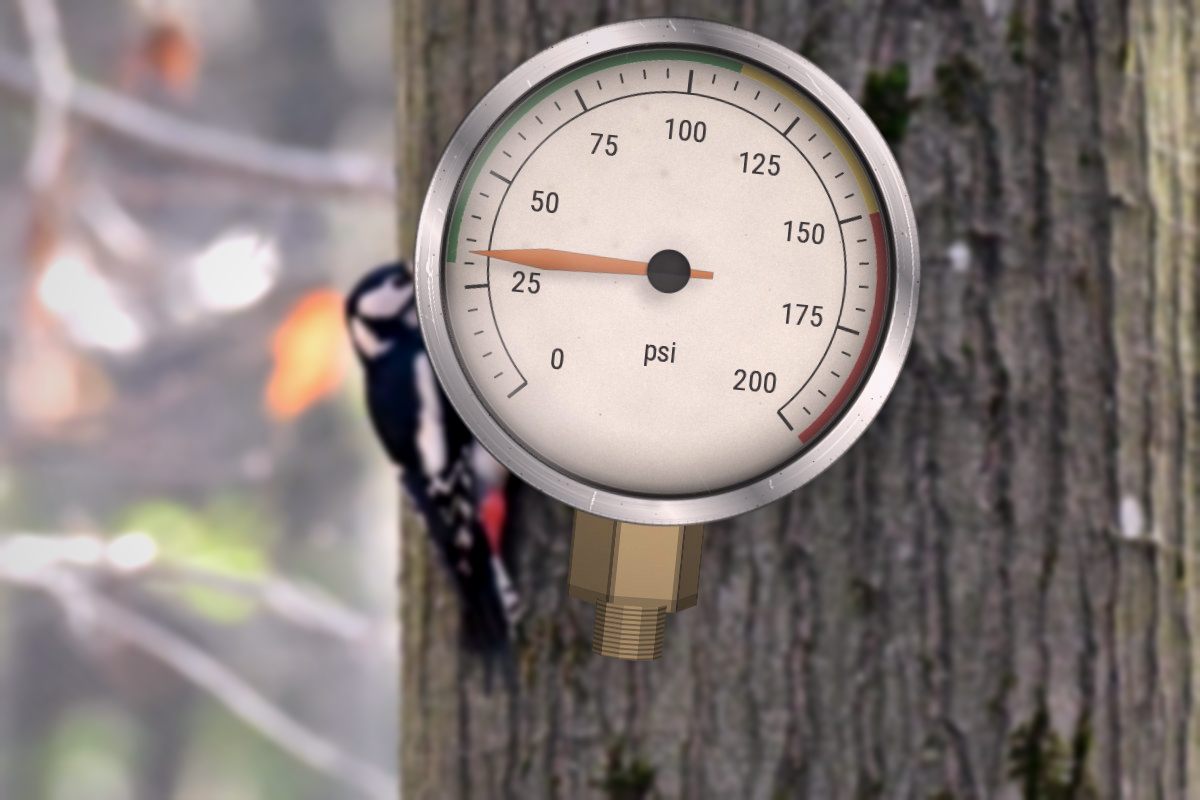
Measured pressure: 32.5 (psi)
